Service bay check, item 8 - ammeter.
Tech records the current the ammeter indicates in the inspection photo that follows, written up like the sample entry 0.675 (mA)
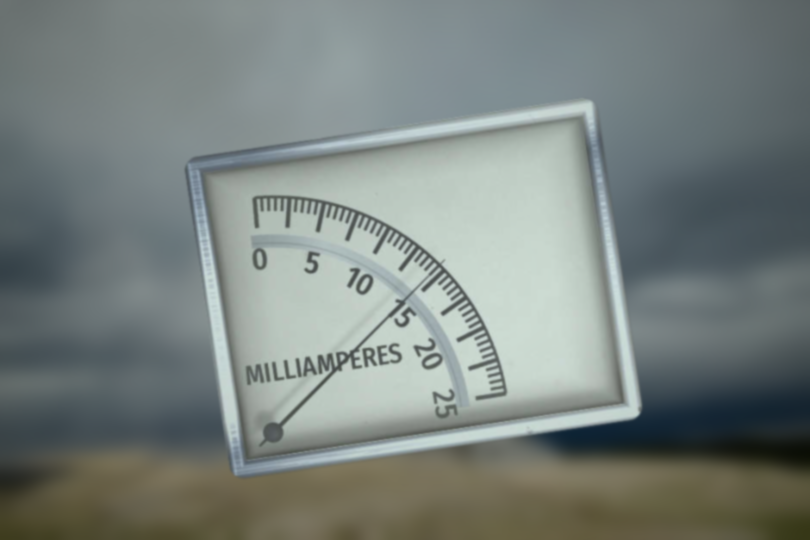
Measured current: 14.5 (mA)
